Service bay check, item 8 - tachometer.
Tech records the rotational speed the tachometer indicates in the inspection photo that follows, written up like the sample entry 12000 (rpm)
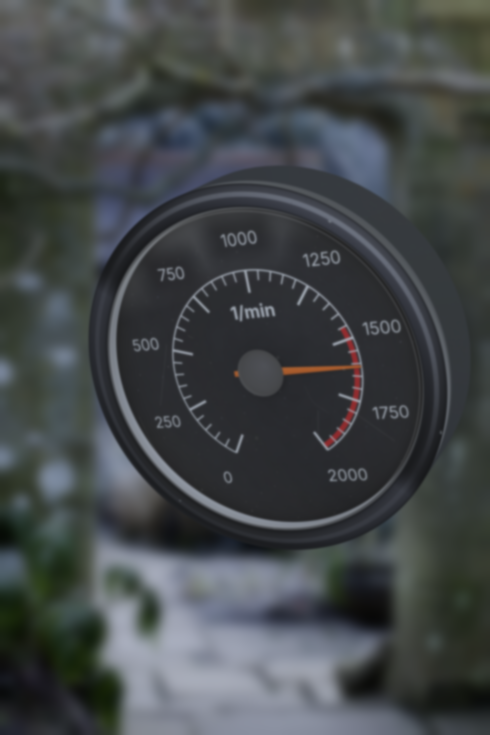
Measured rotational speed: 1600 (rpm)
